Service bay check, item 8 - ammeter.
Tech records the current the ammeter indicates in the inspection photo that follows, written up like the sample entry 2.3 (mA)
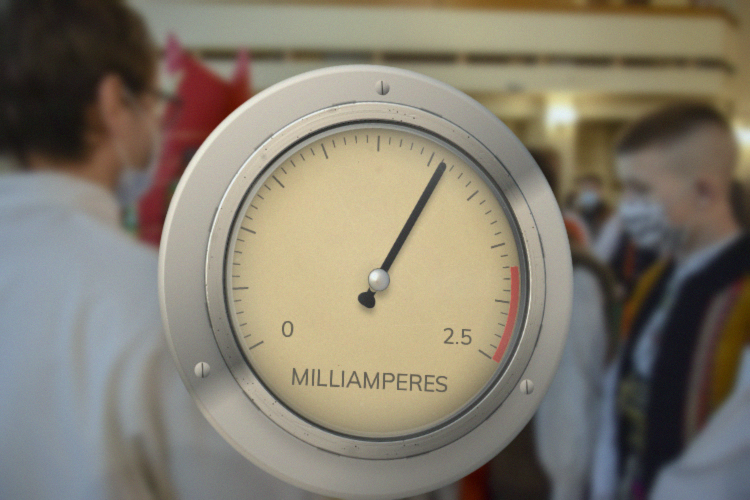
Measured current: 1.55 (mA)
